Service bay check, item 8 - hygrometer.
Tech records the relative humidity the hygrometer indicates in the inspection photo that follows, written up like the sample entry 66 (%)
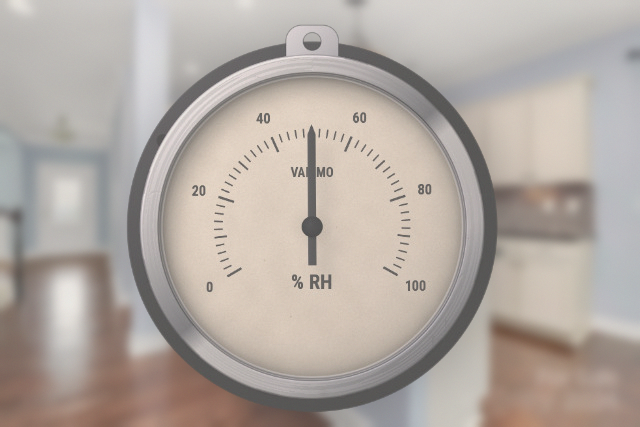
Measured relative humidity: 50 (%)
